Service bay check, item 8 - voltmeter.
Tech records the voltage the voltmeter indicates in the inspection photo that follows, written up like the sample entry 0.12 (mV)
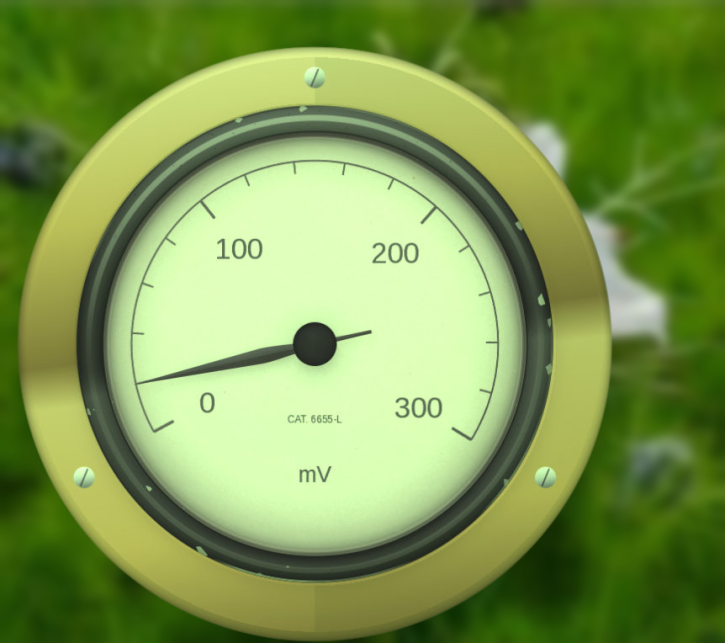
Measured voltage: 20 (mV)
